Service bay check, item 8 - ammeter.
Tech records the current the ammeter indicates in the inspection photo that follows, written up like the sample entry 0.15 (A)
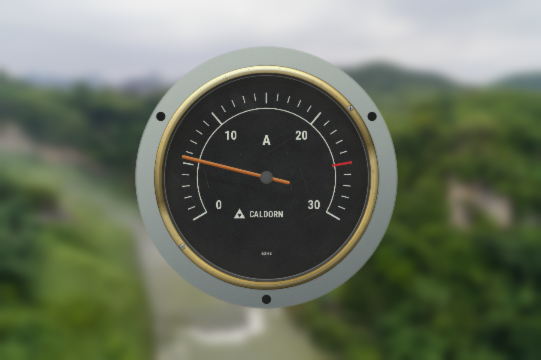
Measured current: 5.5 (A)
